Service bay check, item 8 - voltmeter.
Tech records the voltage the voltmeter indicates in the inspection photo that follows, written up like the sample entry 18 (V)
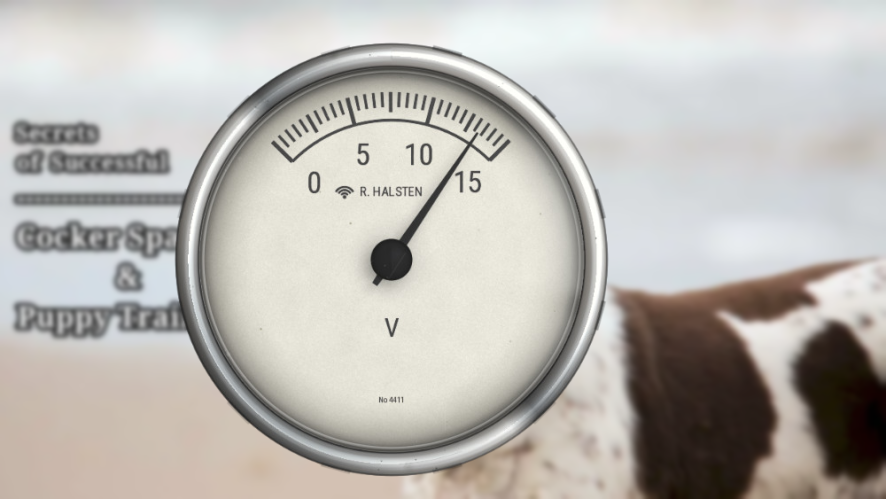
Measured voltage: 13.25 (V)
